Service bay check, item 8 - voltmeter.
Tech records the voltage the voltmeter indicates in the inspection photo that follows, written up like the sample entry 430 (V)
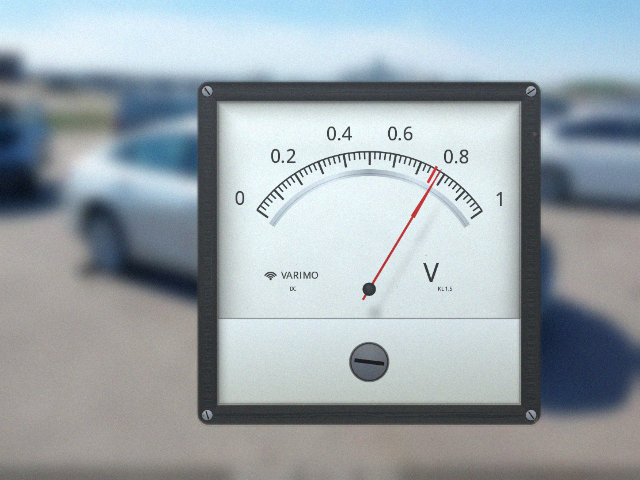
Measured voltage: 0.78 (V)
